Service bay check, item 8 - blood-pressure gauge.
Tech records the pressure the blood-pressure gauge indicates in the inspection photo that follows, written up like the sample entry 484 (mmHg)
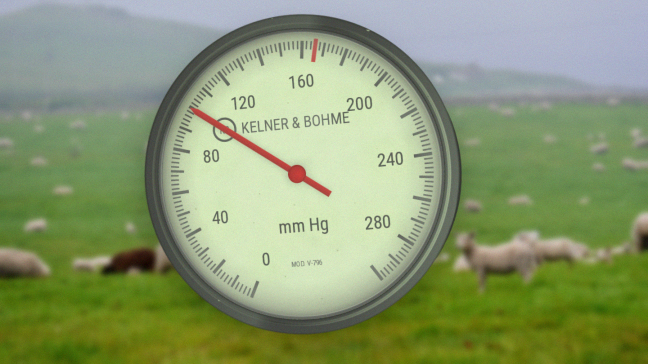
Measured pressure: 100 (mmHg)
